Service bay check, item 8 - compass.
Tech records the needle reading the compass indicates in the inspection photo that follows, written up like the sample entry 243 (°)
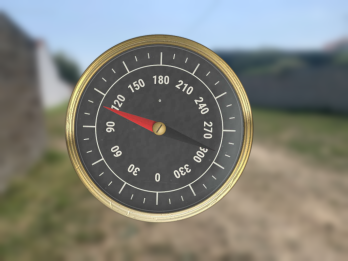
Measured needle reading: 110 (°)
